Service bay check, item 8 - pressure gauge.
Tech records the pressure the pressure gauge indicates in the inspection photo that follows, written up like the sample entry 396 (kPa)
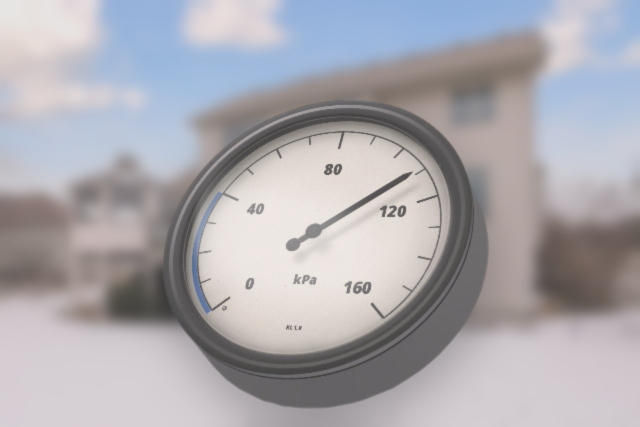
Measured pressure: 110 (kPa)
